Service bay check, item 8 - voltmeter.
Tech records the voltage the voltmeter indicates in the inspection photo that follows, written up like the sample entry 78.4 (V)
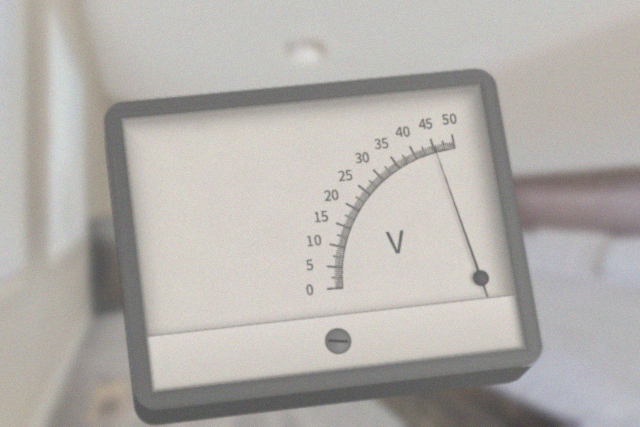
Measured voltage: 45 (V)
